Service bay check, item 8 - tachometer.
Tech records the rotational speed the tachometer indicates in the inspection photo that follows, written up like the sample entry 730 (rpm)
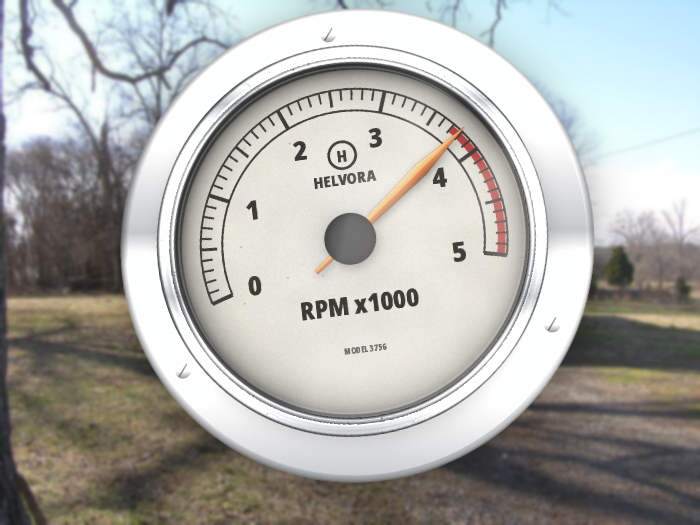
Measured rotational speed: 3800 (rpm)
